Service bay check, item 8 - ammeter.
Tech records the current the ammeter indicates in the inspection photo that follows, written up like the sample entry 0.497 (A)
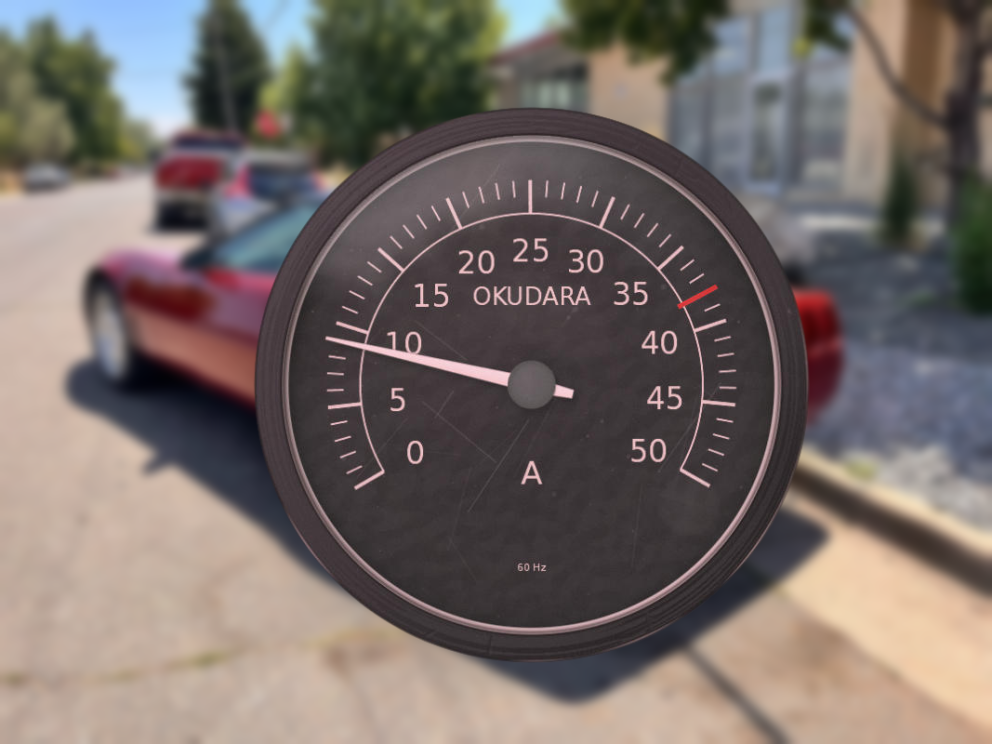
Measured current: 9 (A)
